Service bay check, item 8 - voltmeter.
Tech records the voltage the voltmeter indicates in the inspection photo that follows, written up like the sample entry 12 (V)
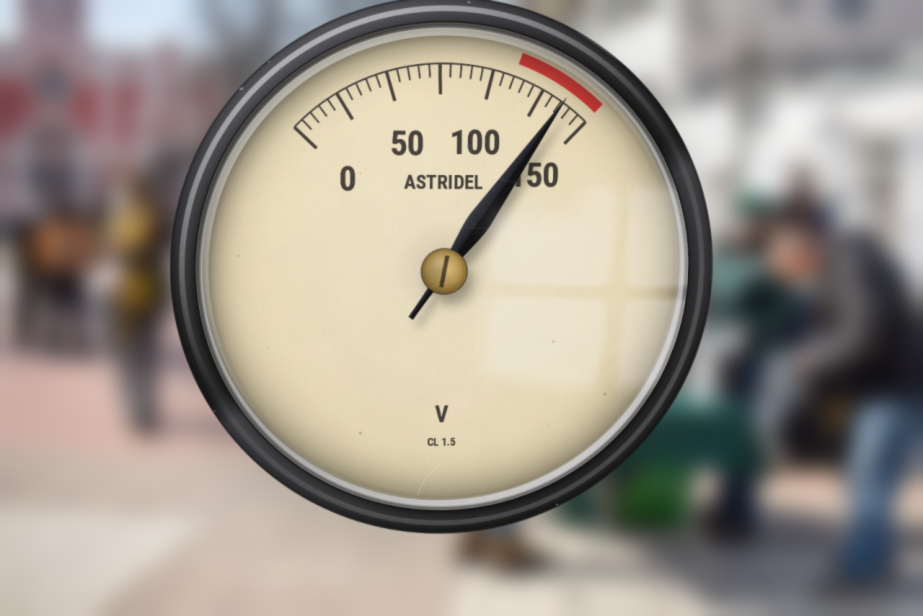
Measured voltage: 135 (V)
